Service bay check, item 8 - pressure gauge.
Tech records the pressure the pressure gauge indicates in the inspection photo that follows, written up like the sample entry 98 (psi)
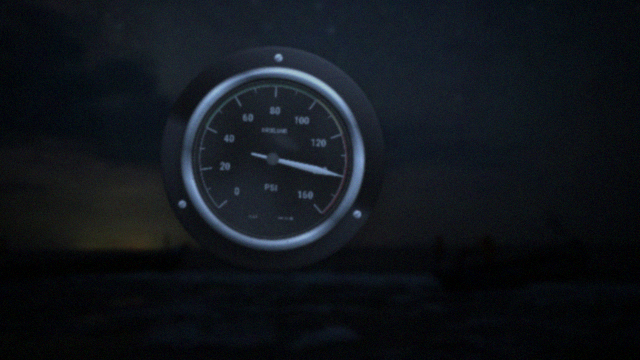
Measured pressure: 140 (psi)
